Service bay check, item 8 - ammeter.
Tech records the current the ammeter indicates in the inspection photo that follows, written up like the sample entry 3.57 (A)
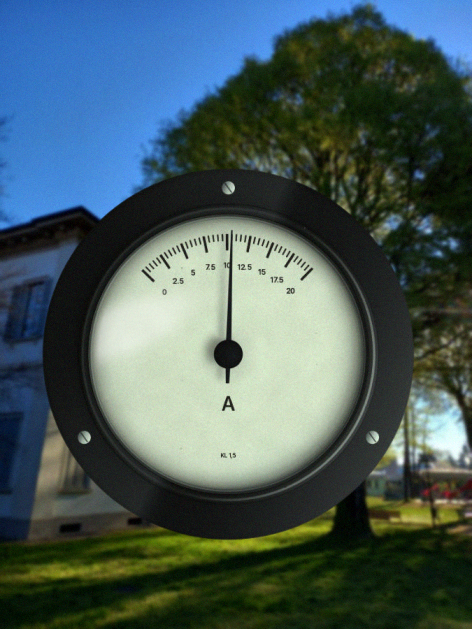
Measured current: 10.5 (A)
